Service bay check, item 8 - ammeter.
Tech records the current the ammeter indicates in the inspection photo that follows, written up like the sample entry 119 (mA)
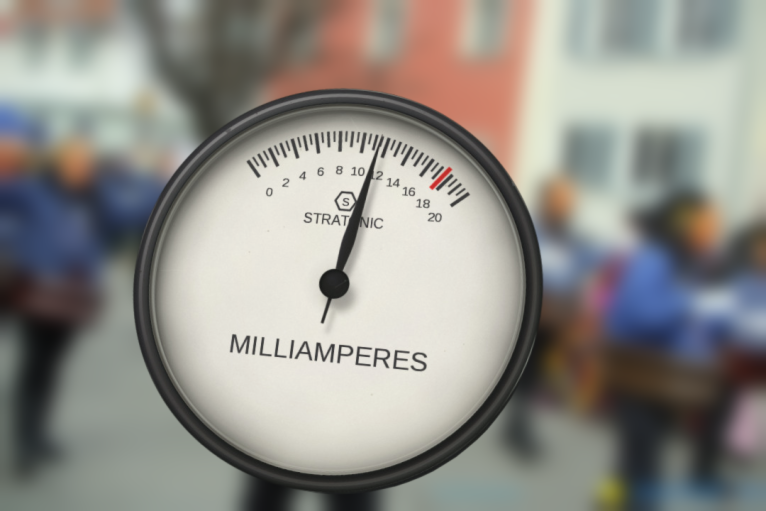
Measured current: 11.5 (mA)
